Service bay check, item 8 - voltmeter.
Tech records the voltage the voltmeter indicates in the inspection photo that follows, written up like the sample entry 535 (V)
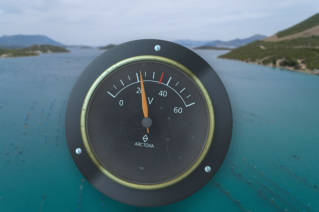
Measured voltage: 22.5 (V)
